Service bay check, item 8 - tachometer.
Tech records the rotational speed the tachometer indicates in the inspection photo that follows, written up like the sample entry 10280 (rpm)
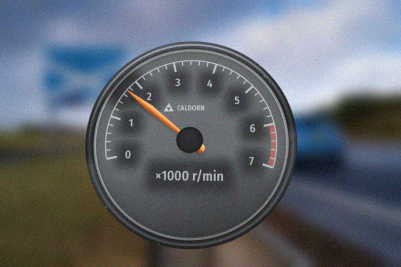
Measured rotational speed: 1700 (rpm)
